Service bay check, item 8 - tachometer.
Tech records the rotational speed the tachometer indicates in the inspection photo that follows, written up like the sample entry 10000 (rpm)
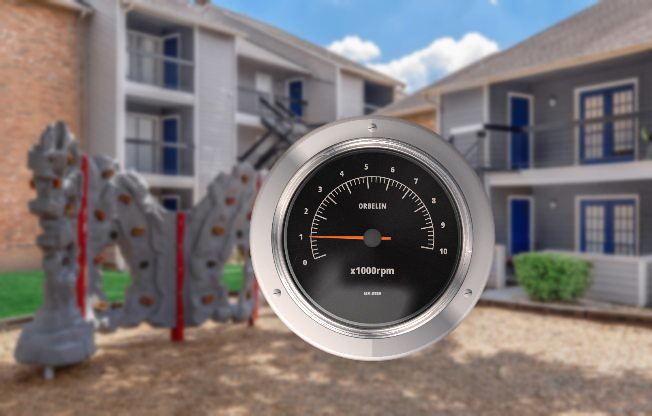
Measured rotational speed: 1000 (rpm)
